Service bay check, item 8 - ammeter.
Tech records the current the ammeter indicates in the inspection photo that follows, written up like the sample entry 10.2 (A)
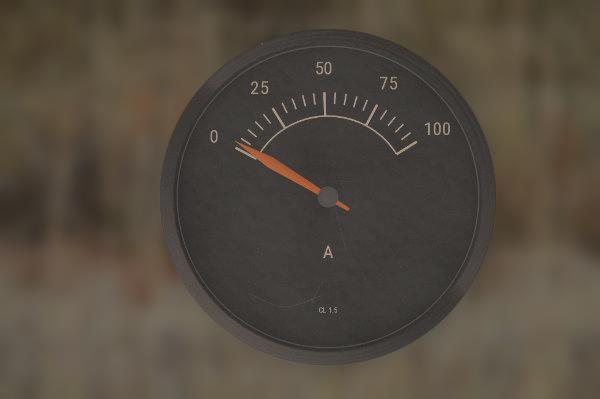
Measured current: 2.5 (A)
